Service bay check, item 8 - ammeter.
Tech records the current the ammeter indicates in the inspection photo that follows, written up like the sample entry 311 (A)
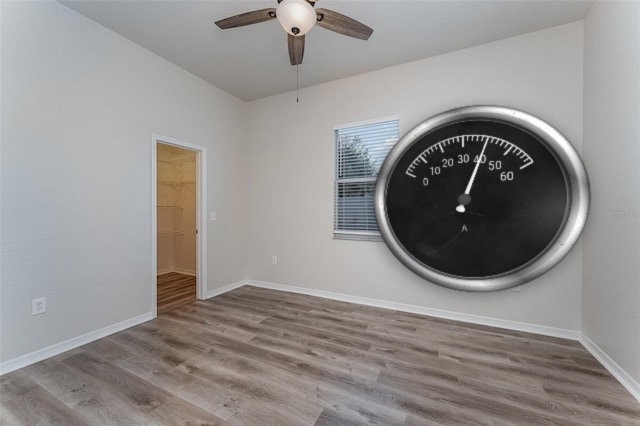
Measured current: 40 (A)
